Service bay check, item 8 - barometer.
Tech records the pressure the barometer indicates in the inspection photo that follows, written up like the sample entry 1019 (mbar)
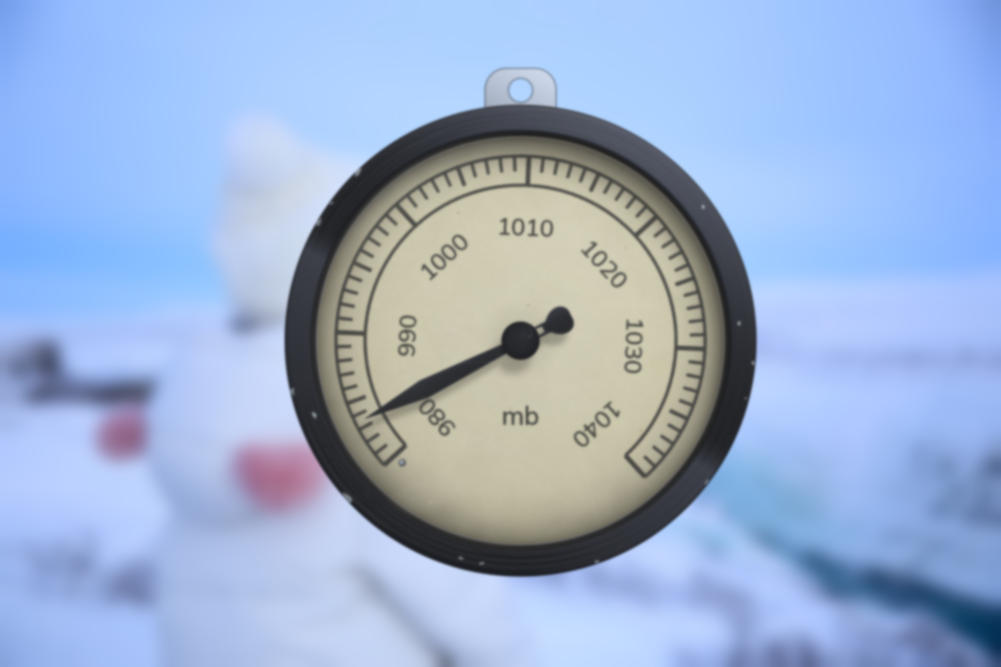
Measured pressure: 983.5 (mbar)
